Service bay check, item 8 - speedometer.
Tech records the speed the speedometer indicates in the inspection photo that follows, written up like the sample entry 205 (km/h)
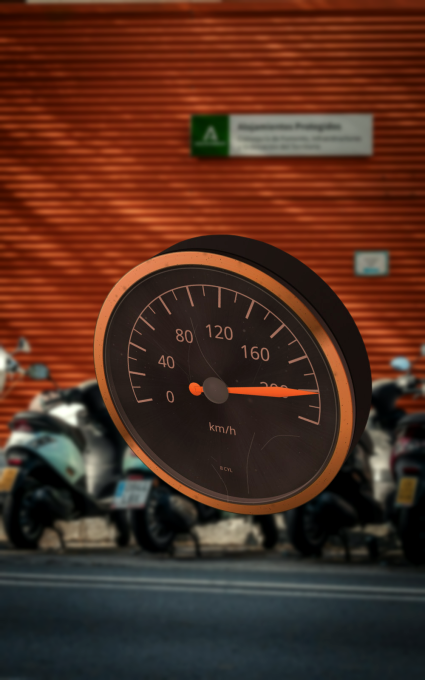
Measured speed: 200 (km/h)
